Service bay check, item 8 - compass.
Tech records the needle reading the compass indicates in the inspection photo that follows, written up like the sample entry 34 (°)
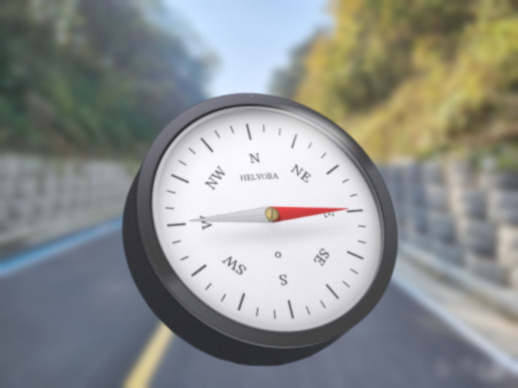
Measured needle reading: 90 (°)
